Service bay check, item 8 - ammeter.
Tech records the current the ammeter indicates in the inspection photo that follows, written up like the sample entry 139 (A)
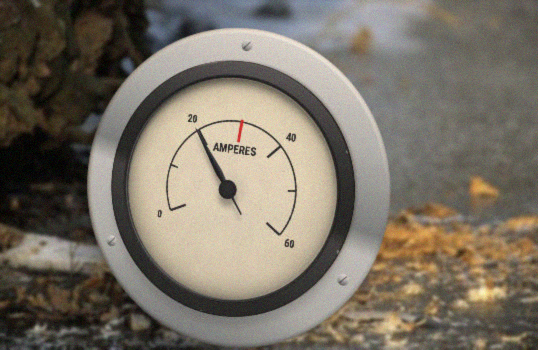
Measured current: 20 (A)
